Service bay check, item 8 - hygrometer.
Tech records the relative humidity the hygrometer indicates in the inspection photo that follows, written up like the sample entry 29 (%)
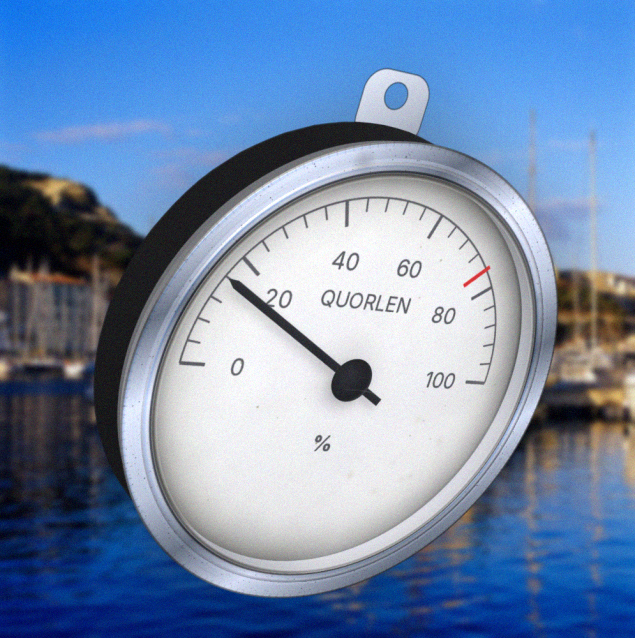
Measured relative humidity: 16 (%)
